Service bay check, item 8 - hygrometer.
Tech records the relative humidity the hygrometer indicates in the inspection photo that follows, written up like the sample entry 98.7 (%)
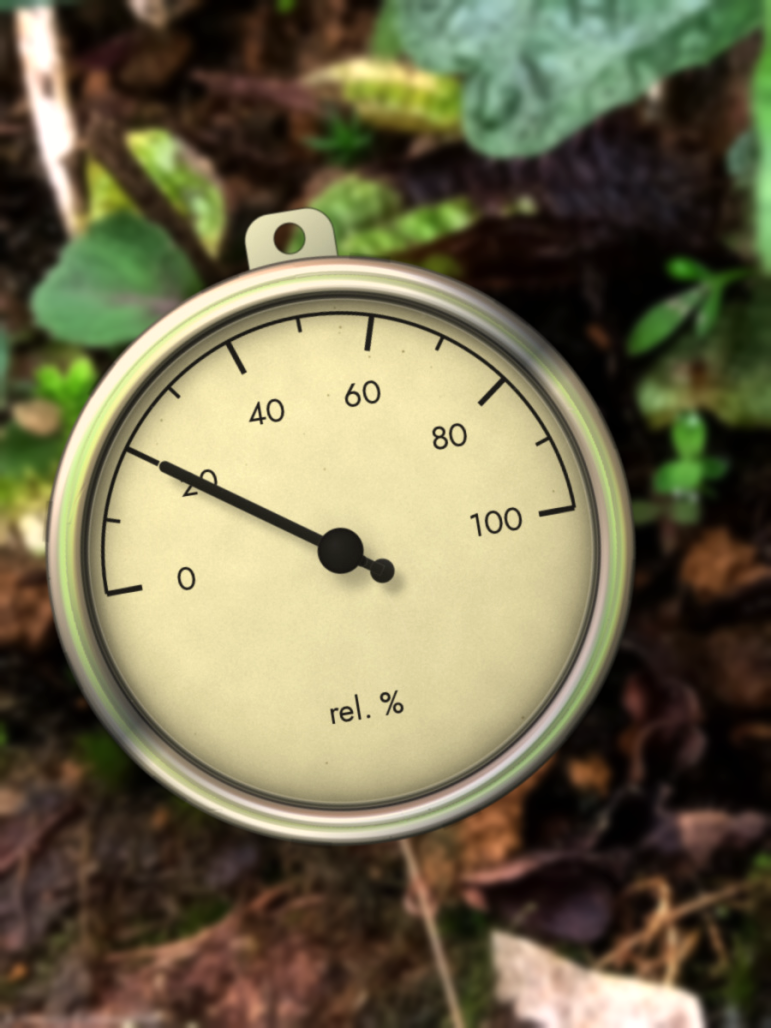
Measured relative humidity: 20 (%)
